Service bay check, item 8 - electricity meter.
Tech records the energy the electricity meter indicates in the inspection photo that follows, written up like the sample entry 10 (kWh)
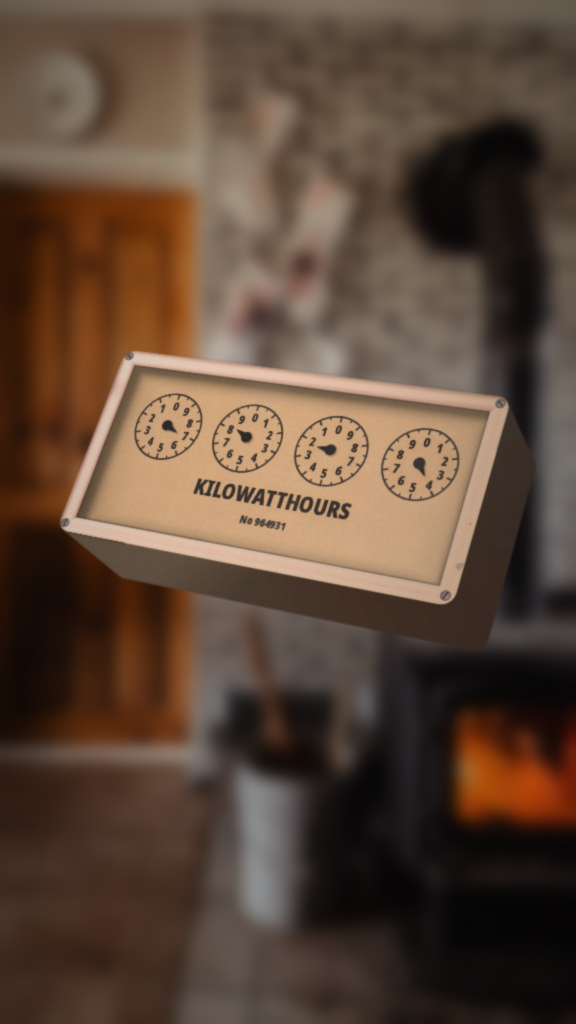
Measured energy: 6824 (kWh)
